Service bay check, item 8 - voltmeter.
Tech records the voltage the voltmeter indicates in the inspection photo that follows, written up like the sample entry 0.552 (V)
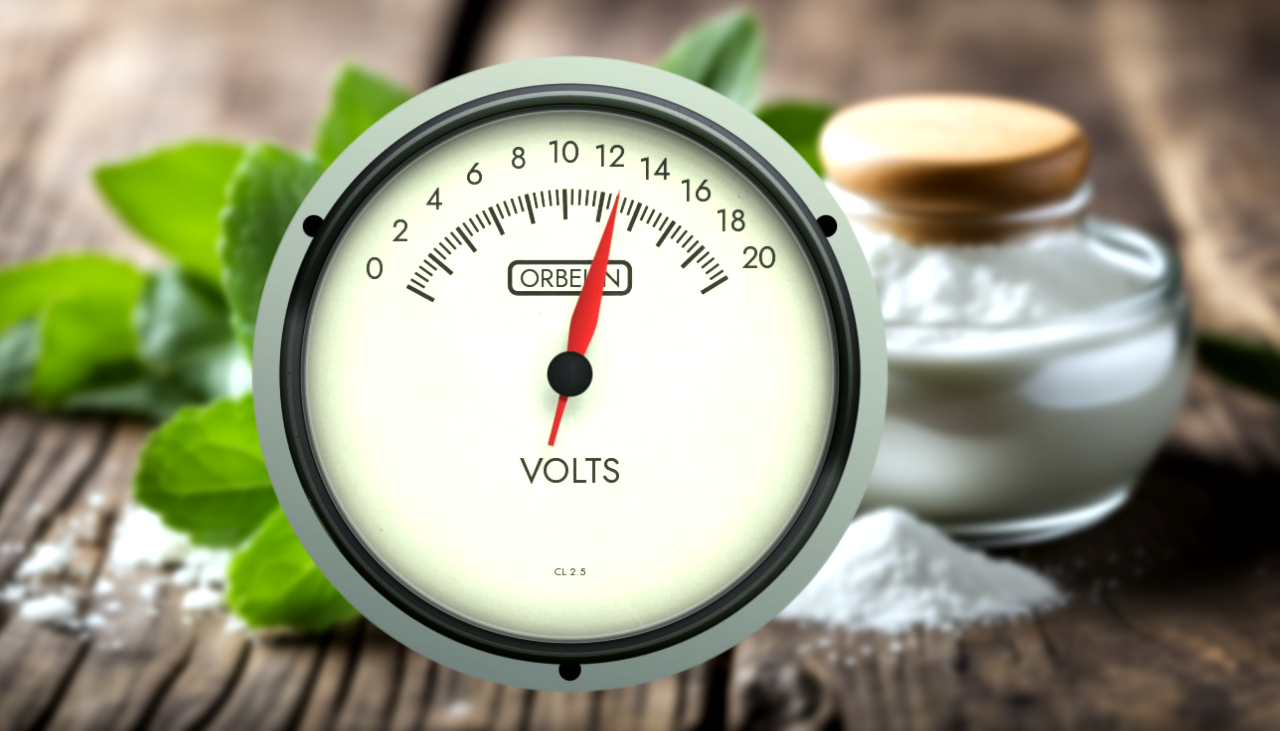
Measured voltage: 12.8 (V)
